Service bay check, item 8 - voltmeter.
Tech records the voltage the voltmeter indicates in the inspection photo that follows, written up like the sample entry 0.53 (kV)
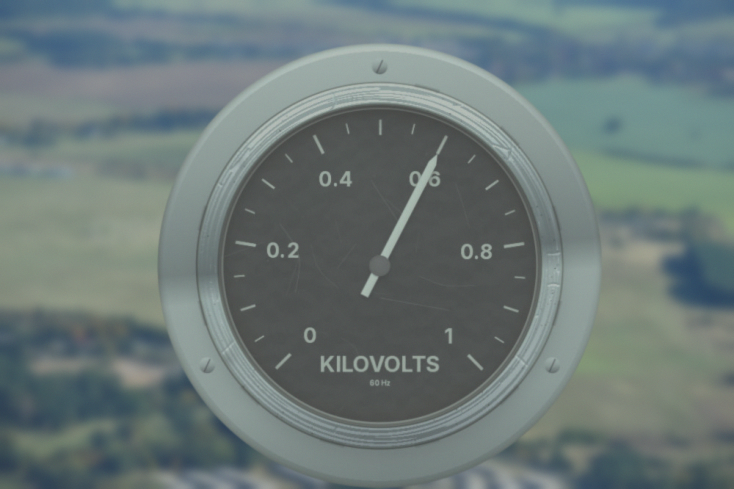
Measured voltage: 0.6 (kV)
